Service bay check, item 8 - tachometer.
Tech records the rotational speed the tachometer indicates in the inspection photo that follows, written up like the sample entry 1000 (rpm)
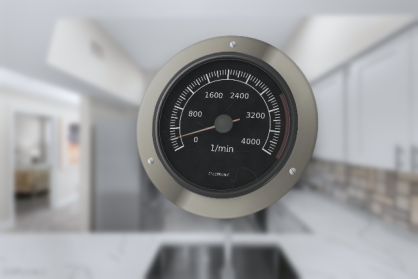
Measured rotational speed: 200 (rpm)
